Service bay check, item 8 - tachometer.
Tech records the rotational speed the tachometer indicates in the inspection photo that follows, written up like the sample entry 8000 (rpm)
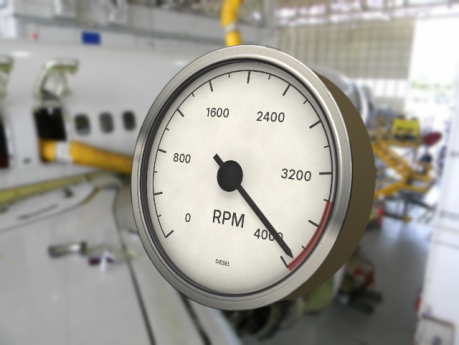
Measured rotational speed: 3900 (rpm)
